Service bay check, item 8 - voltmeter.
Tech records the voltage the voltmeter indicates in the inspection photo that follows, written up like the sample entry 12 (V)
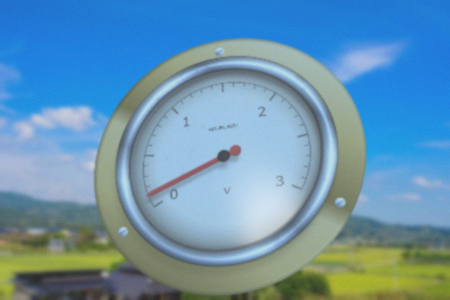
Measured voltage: 0.1 (V)
